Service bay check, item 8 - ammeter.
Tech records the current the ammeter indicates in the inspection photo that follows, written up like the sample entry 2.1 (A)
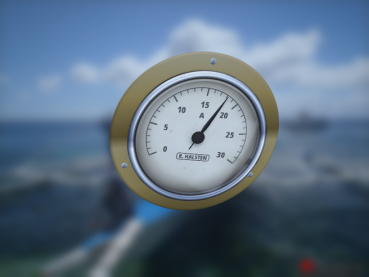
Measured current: 18 (A)
